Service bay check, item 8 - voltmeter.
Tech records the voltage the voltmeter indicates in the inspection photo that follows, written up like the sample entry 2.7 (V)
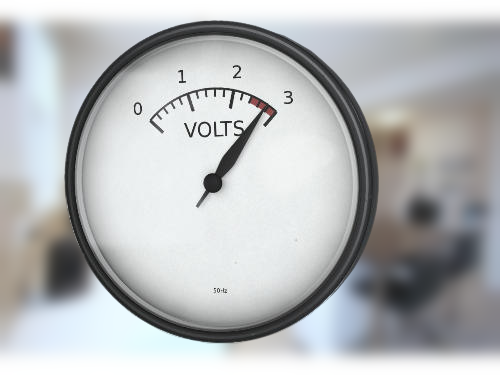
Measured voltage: 2.8 (V)
